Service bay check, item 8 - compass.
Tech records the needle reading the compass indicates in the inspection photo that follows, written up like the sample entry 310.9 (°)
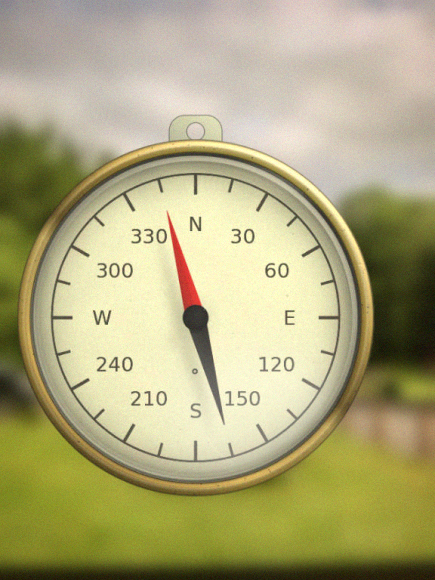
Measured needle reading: 345 (°)
